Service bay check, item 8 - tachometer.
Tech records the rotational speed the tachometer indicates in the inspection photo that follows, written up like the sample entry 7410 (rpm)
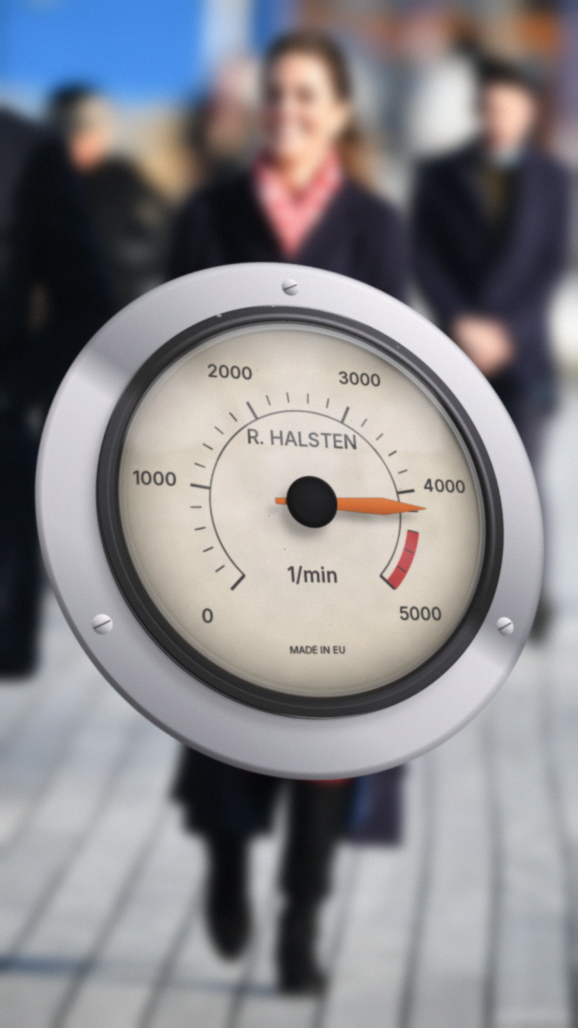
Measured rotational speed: 4200 (rpm)
